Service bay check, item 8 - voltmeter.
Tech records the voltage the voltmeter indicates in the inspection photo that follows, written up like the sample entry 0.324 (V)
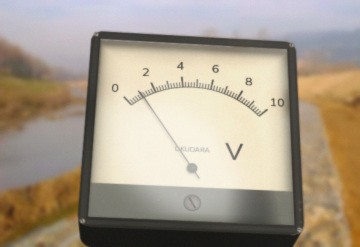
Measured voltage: 1 (V)
